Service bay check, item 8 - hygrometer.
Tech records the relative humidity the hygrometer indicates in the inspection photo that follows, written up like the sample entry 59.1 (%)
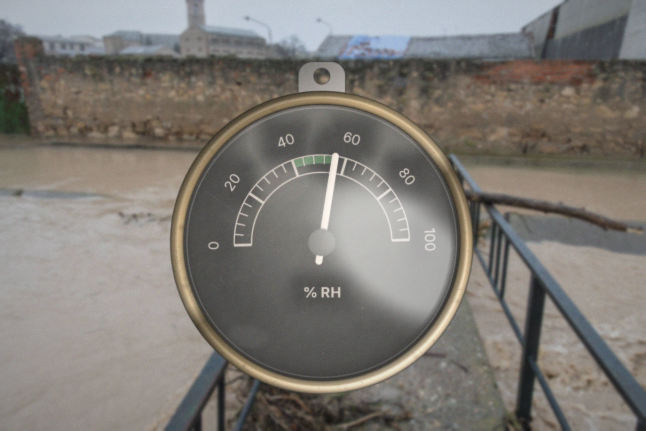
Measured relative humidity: 56 (%)
